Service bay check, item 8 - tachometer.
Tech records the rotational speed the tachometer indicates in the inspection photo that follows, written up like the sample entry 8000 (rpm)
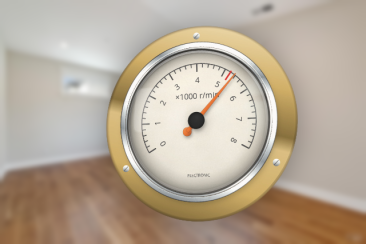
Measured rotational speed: 5400 (rpm)
